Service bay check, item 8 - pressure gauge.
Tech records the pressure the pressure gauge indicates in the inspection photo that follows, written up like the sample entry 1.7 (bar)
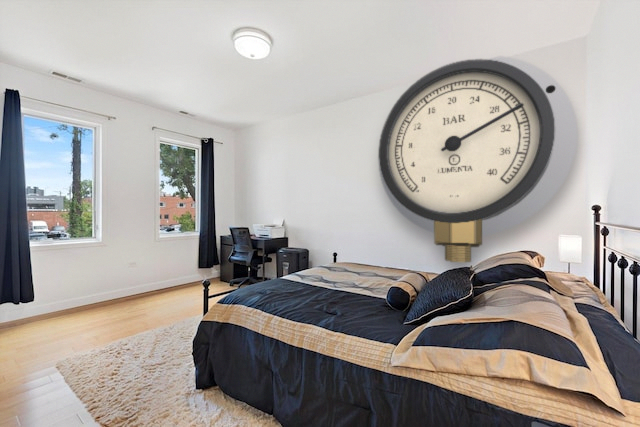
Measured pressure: 30 (bar)
